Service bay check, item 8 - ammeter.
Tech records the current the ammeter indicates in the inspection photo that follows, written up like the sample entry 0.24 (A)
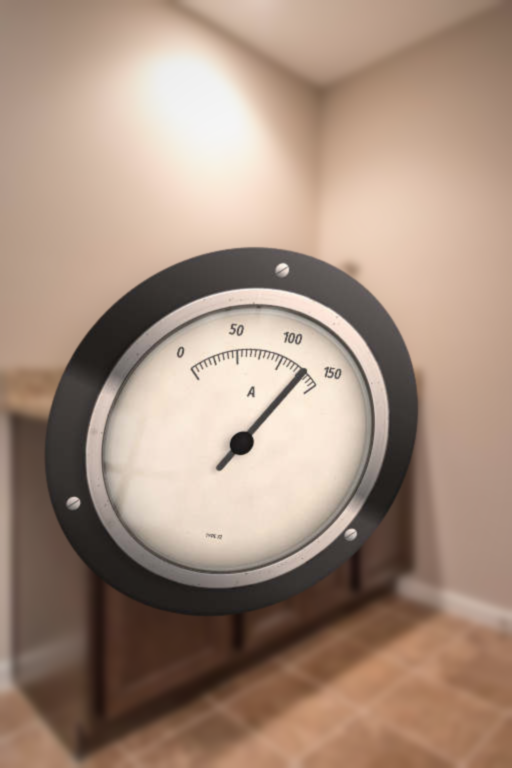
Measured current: 125 (A)
